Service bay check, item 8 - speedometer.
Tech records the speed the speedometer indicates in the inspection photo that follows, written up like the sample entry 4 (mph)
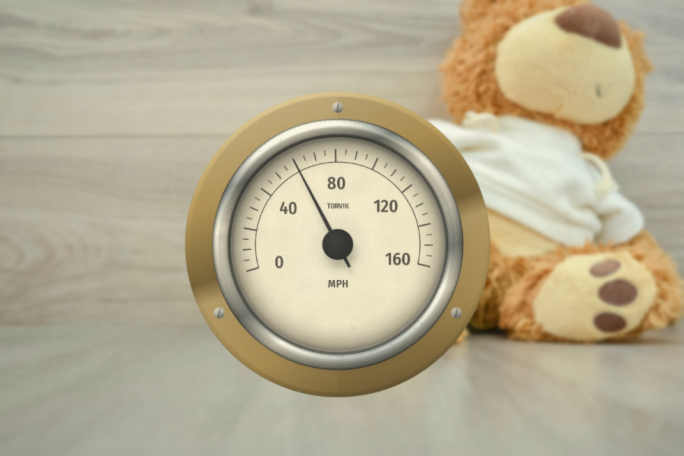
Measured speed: 60 (mph)
